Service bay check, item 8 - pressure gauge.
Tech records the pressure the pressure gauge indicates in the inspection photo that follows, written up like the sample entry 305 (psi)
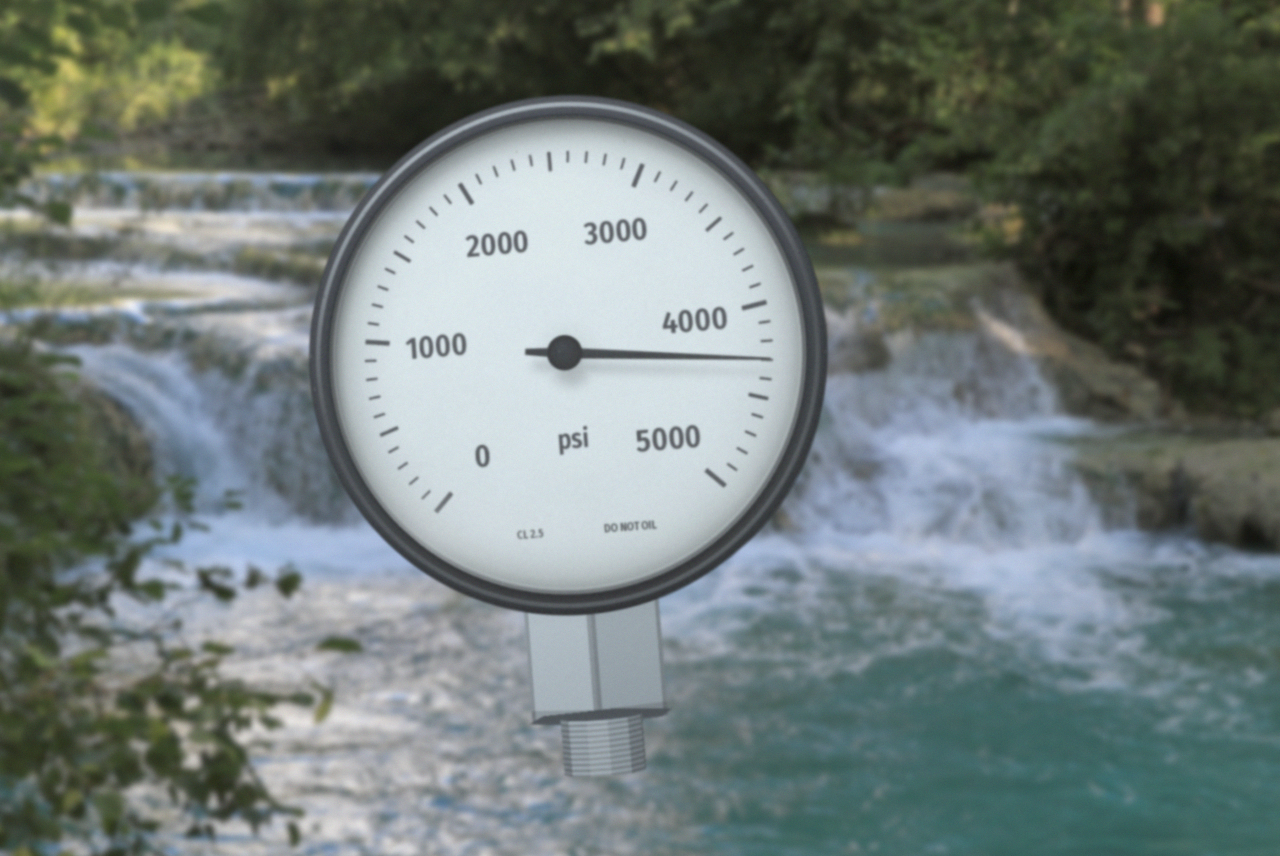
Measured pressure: 4300 (psi)
